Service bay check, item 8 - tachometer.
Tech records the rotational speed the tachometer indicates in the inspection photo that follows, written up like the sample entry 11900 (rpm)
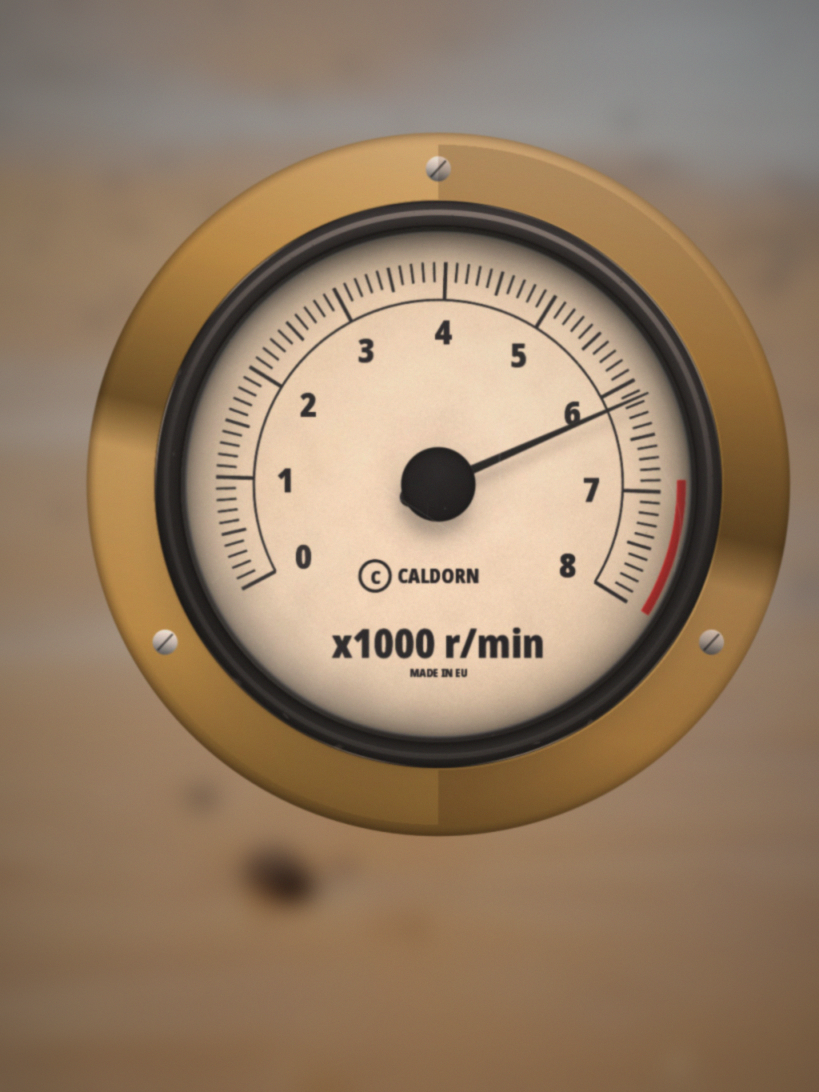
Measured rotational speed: 6150 (rpm)
